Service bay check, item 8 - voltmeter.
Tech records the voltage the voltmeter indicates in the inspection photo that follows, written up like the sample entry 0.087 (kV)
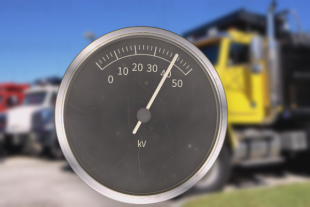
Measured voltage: 40 (kV)
